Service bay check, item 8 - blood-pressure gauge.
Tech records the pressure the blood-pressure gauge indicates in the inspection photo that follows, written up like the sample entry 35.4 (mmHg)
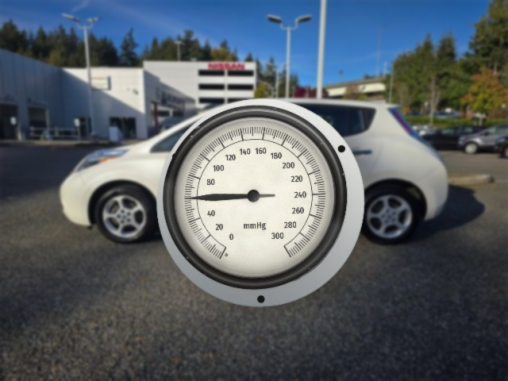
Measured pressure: 60 (mmHg)
